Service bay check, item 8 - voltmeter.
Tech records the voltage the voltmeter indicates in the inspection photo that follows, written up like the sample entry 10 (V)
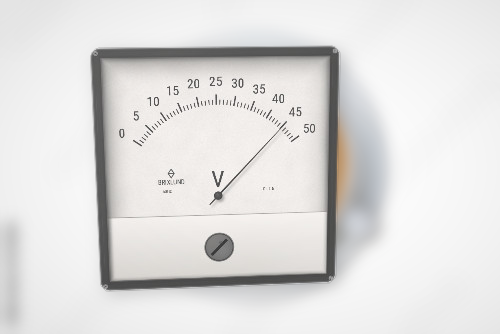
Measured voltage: 45 (V)
